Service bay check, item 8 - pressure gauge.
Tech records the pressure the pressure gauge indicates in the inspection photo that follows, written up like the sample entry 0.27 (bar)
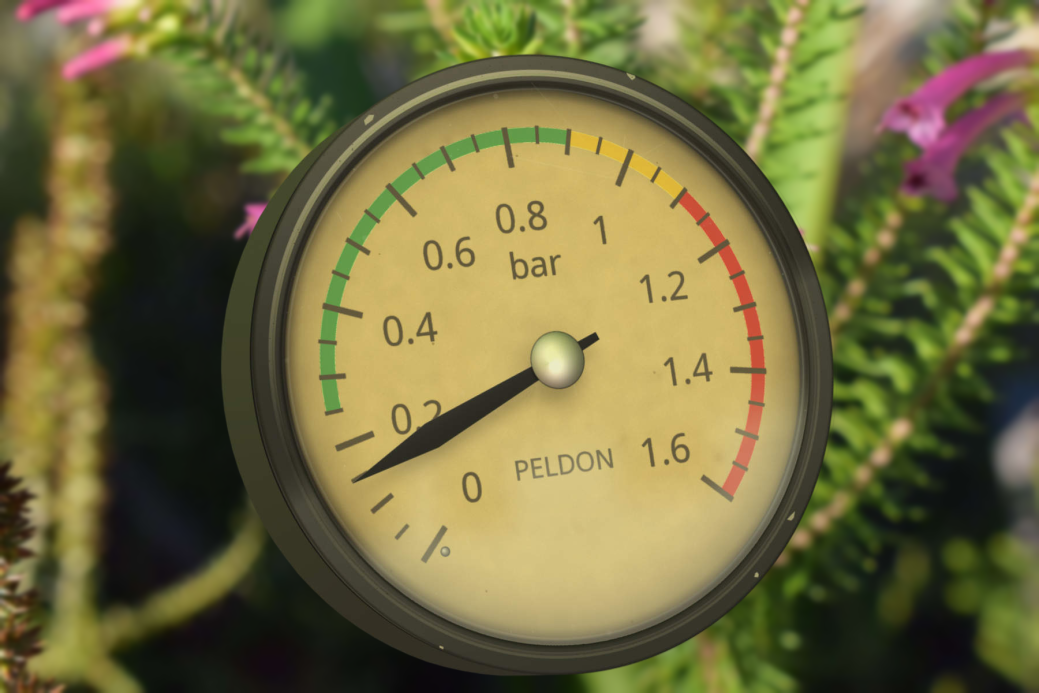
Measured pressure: 0.15 (bar)
